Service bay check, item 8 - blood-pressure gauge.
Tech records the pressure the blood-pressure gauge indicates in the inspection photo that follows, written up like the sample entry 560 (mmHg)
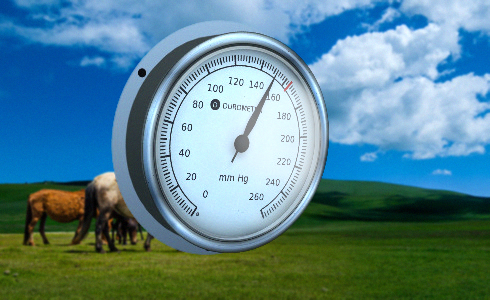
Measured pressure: 150 (mmHg)
